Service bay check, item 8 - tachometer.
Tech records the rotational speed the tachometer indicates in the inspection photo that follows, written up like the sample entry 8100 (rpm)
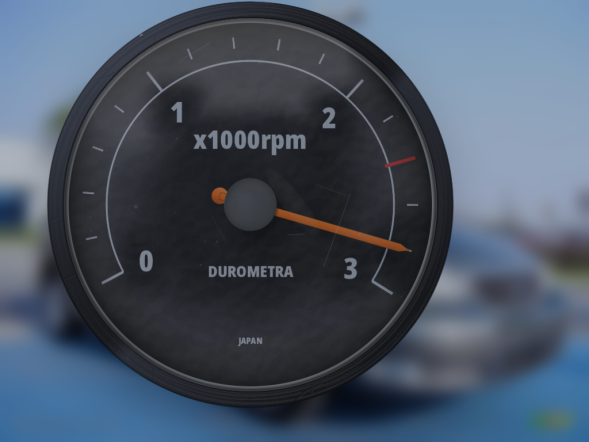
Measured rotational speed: 2800 (rpm)
